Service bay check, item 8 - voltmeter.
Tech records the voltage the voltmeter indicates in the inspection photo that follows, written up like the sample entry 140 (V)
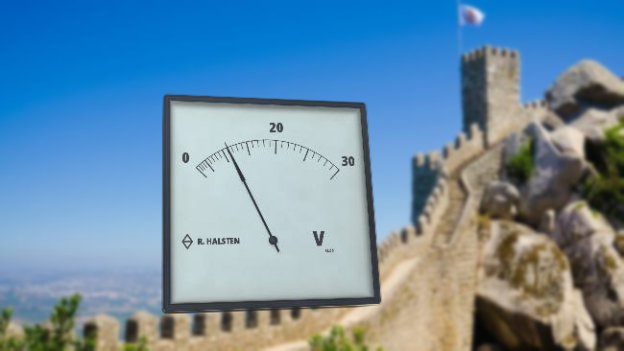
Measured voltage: 11 (V)
